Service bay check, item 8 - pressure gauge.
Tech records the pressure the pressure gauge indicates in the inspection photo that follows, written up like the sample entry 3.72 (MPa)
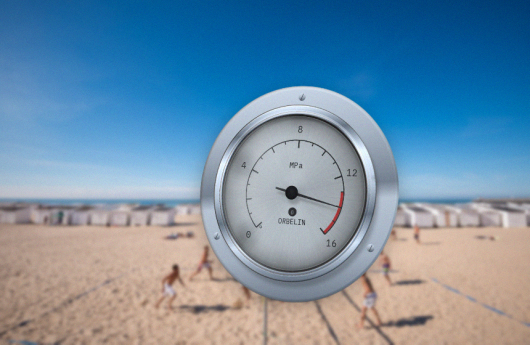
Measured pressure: 14 (MPa)
